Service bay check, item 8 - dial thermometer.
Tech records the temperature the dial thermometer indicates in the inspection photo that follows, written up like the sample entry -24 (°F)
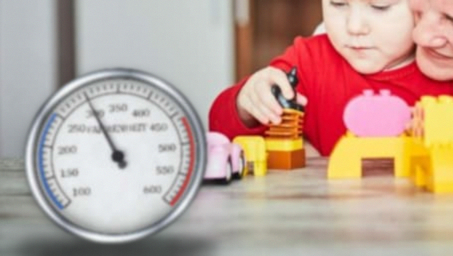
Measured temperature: 300 (°F)
